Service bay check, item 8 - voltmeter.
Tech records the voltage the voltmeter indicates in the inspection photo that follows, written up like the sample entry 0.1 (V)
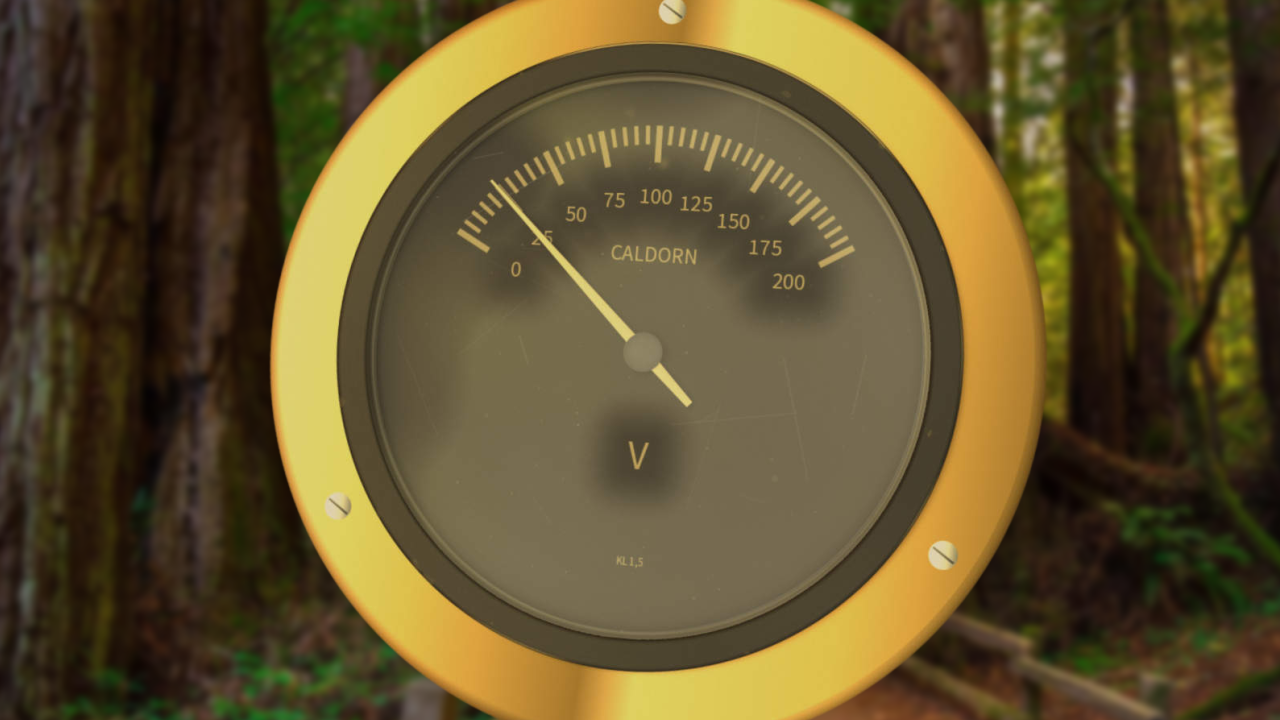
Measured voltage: 25 (V)
